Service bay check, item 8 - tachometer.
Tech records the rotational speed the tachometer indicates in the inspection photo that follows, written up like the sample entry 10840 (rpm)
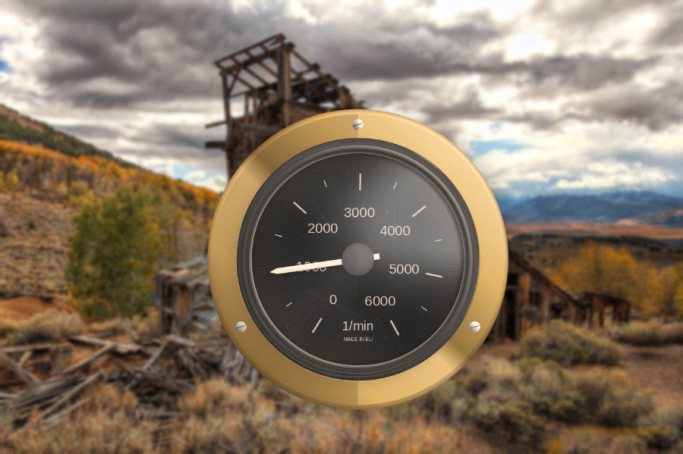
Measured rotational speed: 1000 (rpm)
